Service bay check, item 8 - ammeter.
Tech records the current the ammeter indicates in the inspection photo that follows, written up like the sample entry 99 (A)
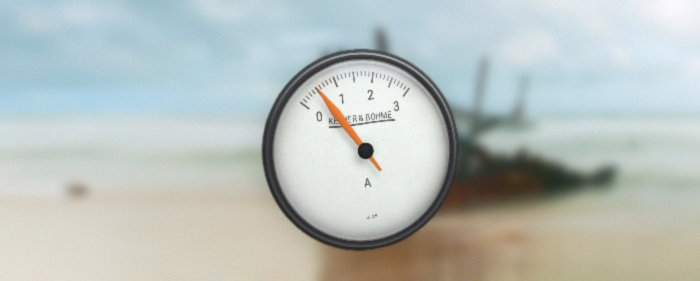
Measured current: 0.5 (A)
